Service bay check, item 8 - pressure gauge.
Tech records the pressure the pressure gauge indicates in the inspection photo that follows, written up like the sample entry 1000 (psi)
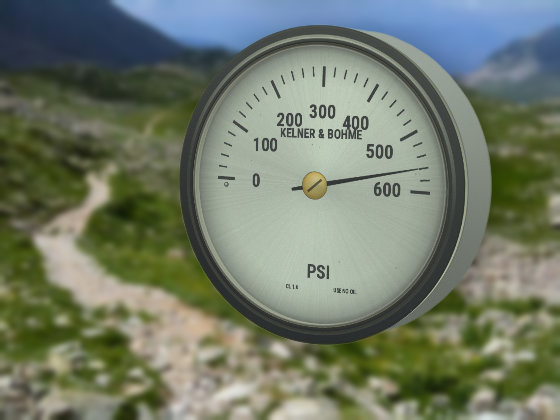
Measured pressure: 560 (psi)
